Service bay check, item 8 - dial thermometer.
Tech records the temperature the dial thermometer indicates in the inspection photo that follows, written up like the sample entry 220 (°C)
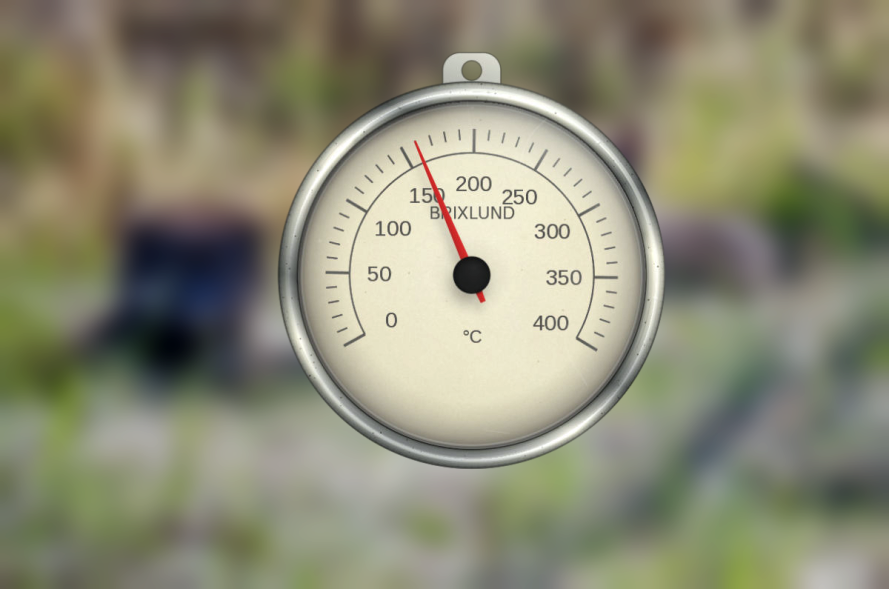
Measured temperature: 160 (°C)
